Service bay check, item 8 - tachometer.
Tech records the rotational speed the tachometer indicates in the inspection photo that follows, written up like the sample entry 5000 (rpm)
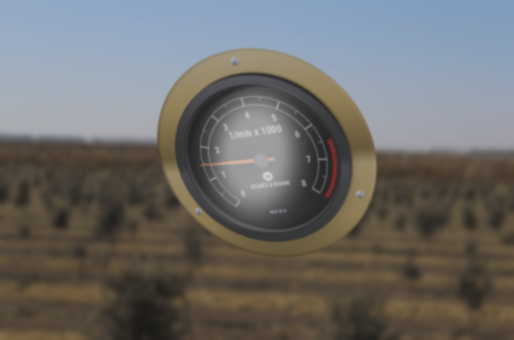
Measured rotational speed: 1500 (rpm)
